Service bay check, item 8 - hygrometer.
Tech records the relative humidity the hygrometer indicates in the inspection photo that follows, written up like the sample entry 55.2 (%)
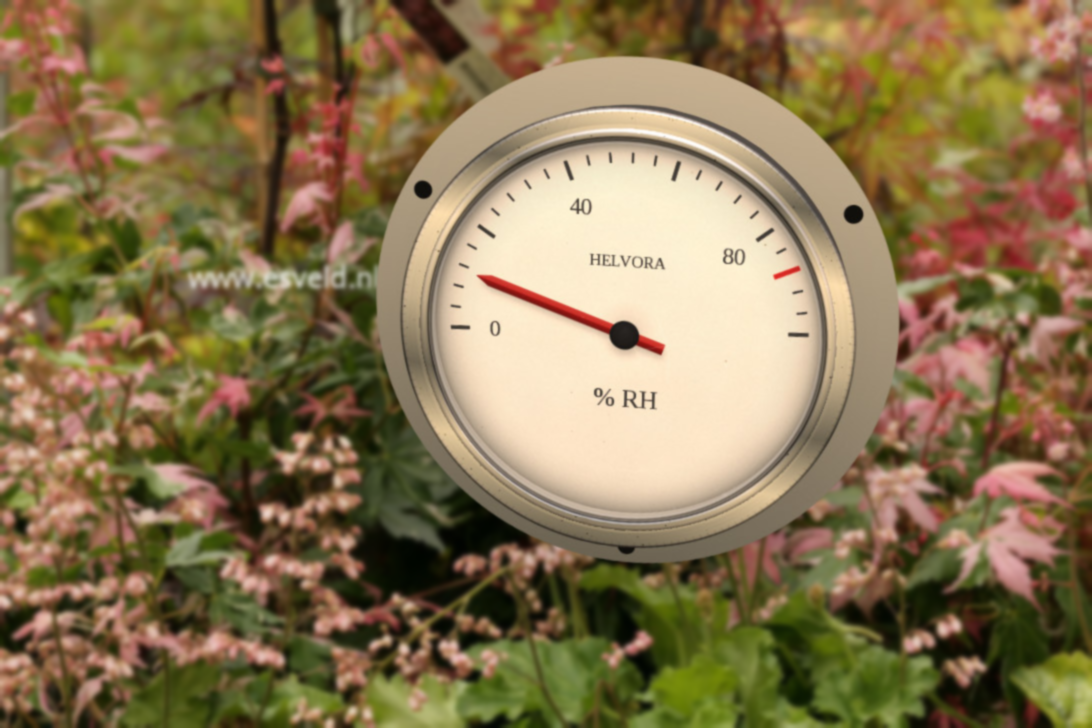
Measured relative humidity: 12 (%)
